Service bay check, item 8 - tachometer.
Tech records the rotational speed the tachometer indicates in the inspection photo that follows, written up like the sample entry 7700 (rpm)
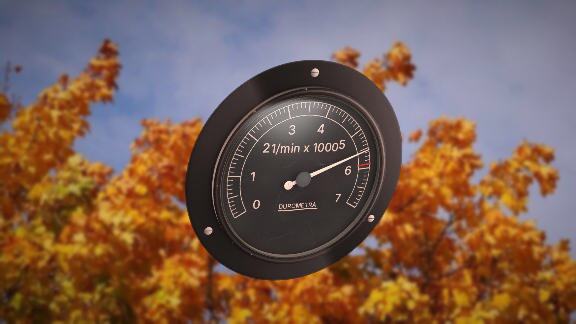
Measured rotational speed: 5500 (rpm)
